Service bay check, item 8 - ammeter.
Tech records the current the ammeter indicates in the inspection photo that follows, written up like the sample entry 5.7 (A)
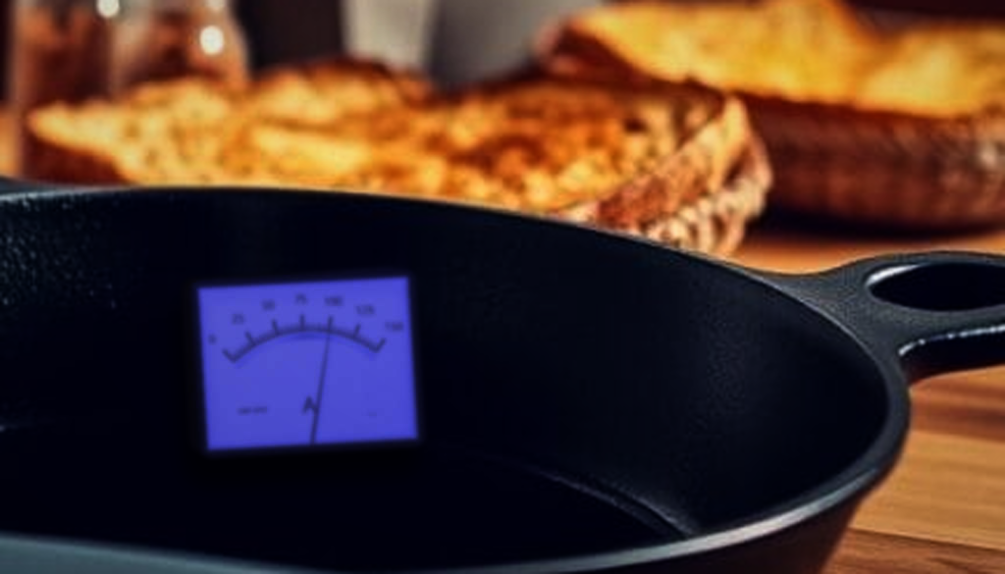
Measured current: 100 (A)
